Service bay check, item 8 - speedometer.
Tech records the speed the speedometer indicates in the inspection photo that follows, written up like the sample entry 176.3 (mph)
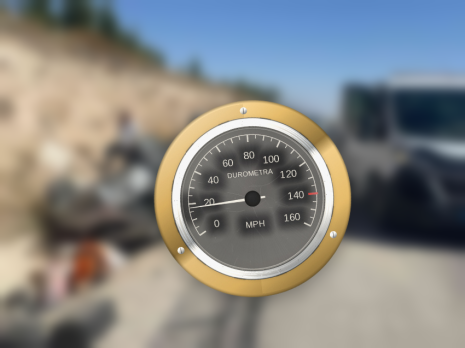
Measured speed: 17.5 (mph)
